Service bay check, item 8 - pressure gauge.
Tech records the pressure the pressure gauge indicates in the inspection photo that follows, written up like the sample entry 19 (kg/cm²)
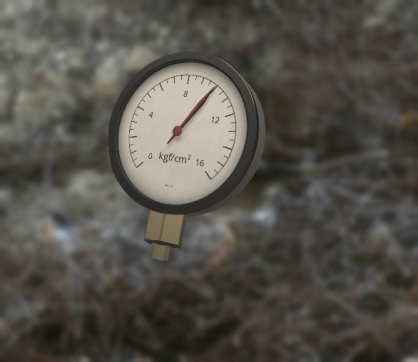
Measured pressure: 10 (kg/cm²)
